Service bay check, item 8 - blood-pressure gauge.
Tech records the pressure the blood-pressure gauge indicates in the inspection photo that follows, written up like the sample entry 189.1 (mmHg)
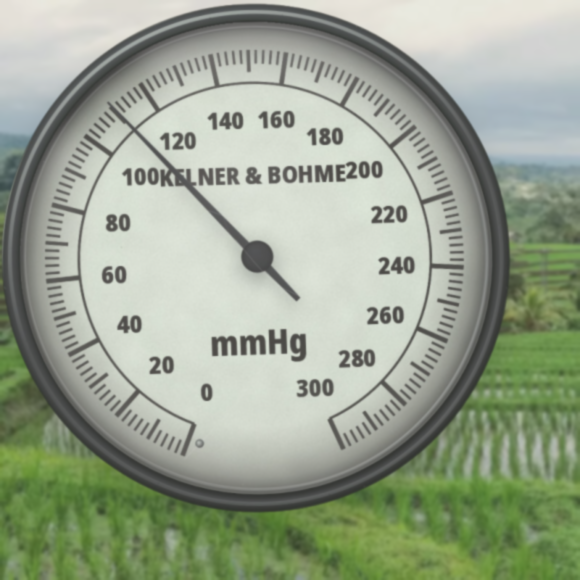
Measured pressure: 110 (mmHg)
